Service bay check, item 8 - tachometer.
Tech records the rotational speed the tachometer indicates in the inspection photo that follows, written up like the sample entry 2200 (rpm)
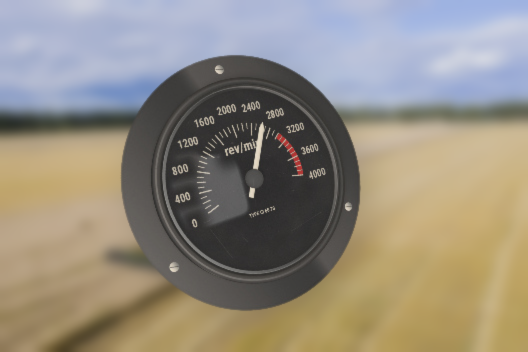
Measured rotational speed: 2600 (rpm)
